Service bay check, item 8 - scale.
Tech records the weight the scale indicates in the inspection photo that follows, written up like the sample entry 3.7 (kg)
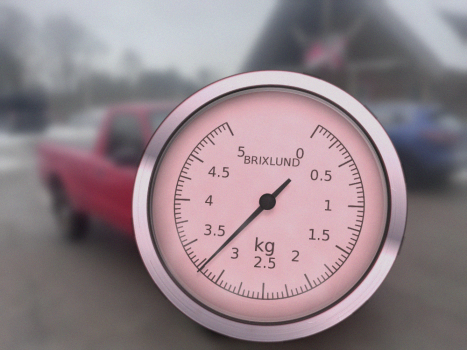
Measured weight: 3.2 (kg)
